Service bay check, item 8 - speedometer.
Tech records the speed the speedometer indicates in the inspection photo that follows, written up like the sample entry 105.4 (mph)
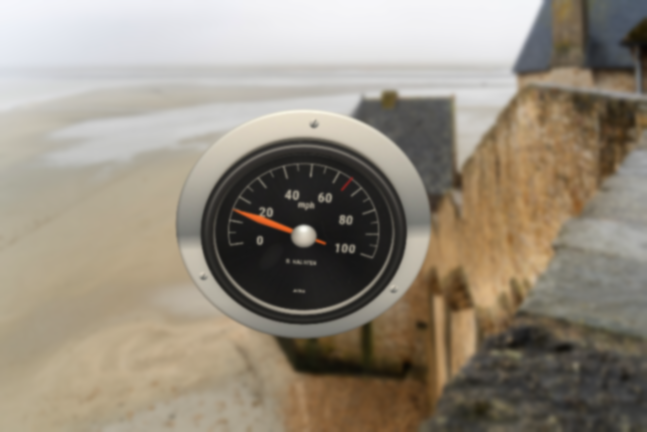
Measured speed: 15 (mph)
